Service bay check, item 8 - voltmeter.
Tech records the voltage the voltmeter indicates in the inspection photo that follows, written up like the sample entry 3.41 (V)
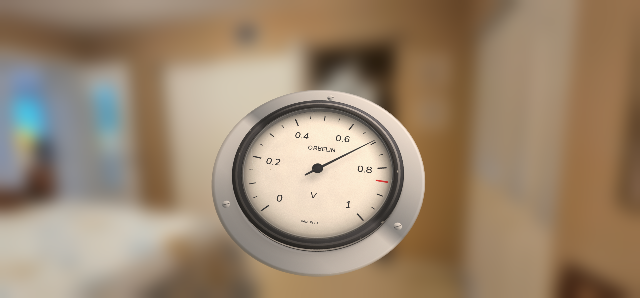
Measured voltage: 0.7 (V)
